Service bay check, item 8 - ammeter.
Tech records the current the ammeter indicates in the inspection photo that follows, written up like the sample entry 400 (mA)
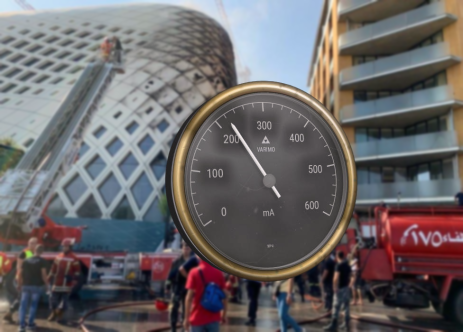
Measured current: 220 (mA)
